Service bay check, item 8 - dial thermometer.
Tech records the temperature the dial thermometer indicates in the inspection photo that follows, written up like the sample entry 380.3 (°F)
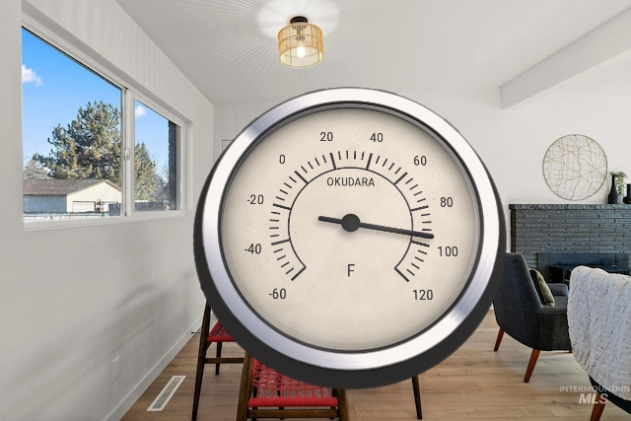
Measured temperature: 96 (°F)
